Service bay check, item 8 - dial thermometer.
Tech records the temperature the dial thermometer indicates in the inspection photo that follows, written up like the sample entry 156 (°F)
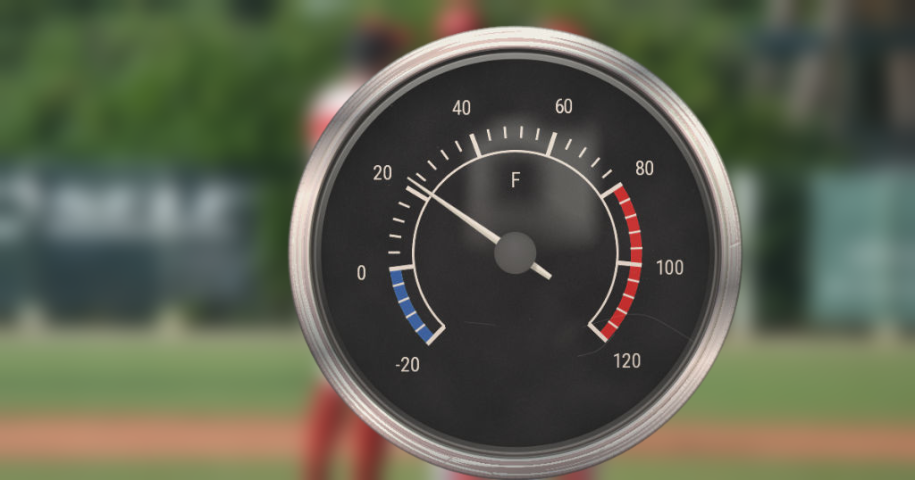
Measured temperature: 22 (°F)
